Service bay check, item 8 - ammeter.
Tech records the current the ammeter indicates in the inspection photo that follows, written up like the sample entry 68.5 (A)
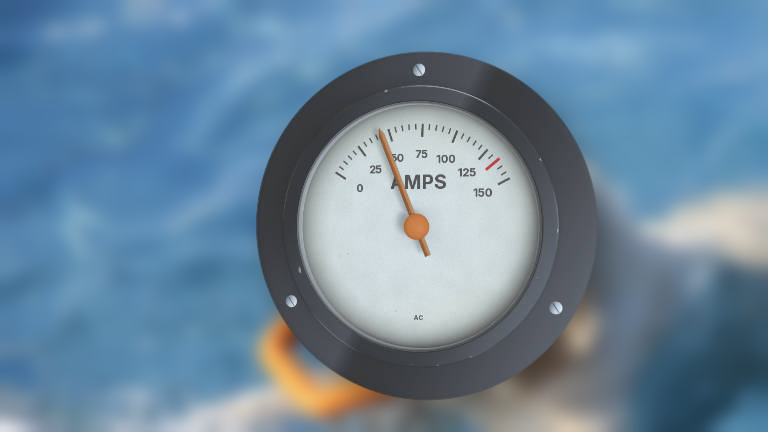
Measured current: 45 (A)
